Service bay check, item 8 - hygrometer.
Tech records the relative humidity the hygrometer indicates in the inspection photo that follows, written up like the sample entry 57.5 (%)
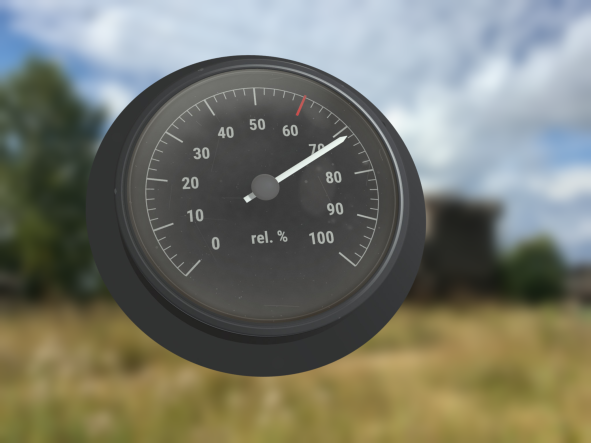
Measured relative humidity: 72 (%)
